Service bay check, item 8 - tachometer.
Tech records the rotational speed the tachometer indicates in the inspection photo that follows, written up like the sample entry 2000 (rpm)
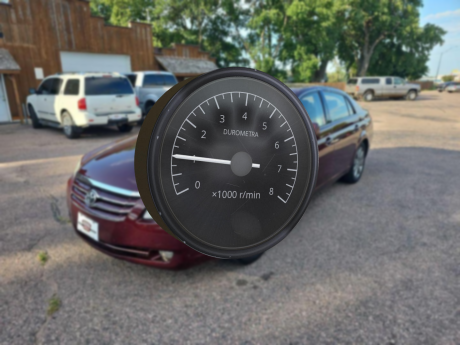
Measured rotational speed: 1000 (rpm)
